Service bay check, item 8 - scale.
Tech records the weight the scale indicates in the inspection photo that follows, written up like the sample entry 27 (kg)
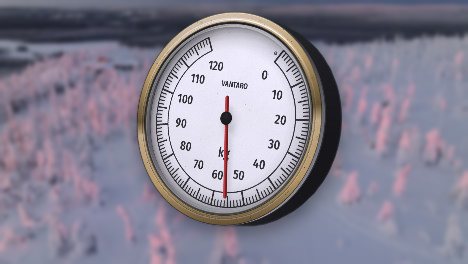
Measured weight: 55 (kg)
